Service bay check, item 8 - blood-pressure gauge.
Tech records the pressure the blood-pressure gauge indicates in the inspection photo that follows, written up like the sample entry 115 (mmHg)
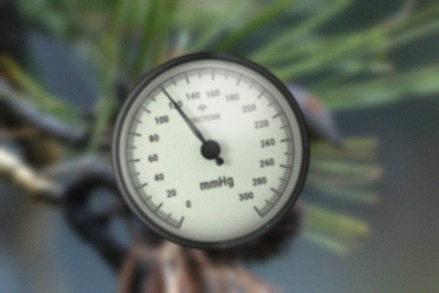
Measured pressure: 120 (mmHg)
